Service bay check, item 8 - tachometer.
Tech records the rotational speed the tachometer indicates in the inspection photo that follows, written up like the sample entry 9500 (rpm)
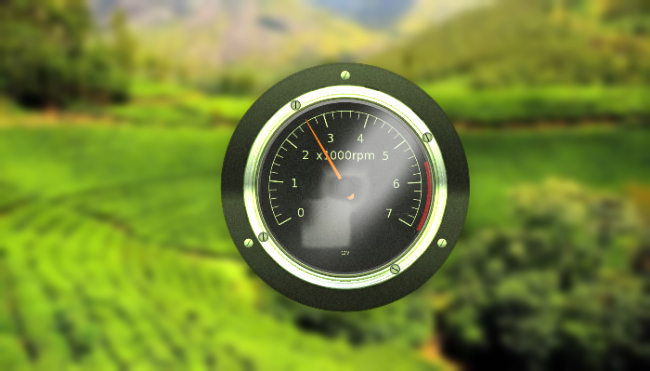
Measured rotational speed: 2600 (rpm)
